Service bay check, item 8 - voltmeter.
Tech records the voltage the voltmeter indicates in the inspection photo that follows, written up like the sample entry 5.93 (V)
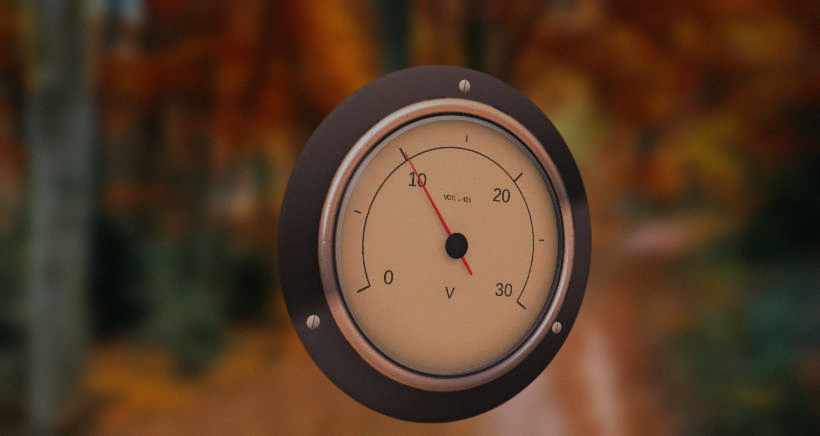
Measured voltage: 10 (V)
